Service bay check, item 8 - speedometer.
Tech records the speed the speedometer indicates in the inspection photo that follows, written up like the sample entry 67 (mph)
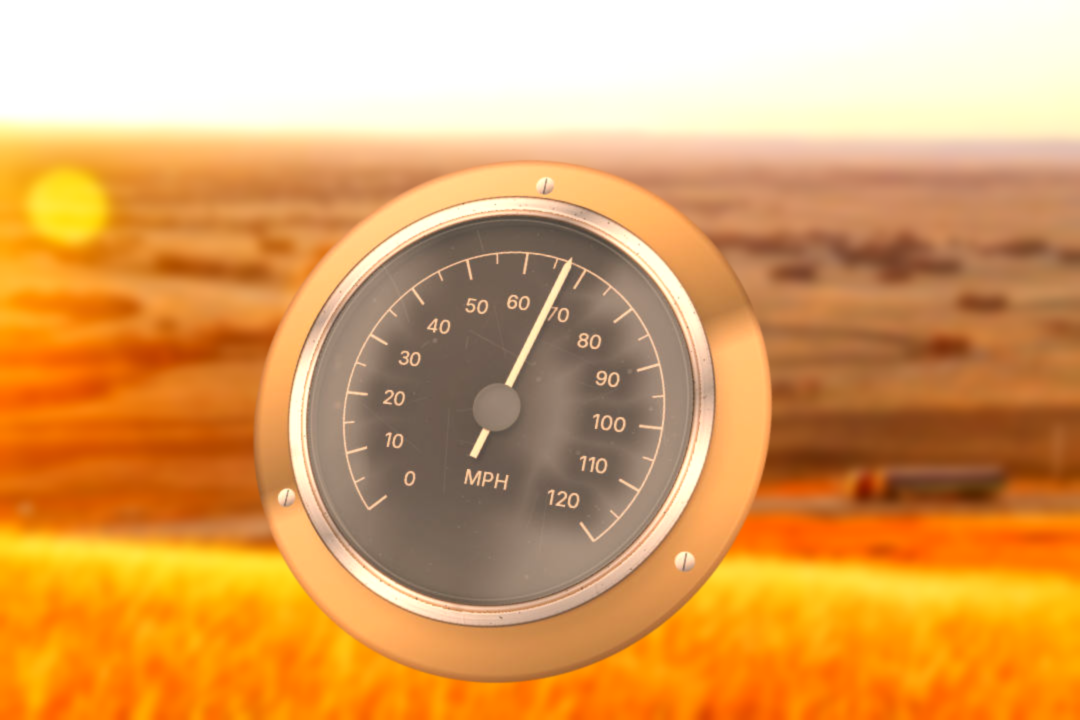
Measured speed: 67.5 (mph)
